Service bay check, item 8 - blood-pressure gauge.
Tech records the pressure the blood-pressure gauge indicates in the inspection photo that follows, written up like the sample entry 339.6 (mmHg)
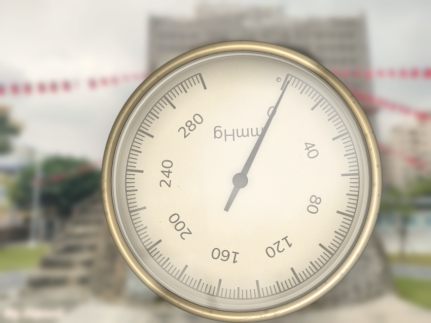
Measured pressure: 2 (mmHg)
